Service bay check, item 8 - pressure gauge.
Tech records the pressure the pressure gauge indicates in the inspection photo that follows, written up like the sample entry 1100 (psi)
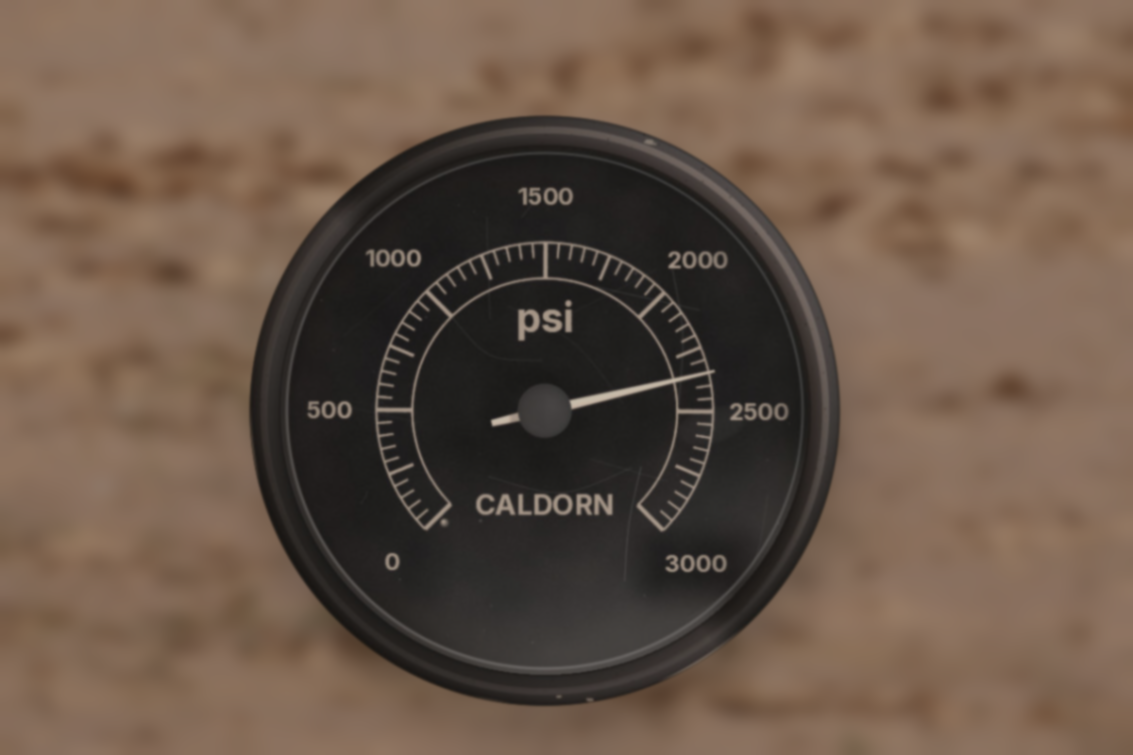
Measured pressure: 2350 (psi)
